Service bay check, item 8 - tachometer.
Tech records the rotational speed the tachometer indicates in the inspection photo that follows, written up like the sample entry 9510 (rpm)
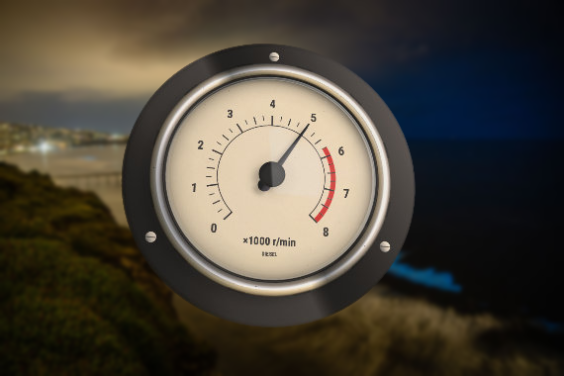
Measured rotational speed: 5000 (rpm)
